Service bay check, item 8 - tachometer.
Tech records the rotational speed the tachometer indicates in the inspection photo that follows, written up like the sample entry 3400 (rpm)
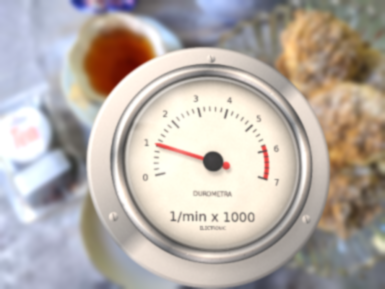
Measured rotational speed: 1000 (rpm)
